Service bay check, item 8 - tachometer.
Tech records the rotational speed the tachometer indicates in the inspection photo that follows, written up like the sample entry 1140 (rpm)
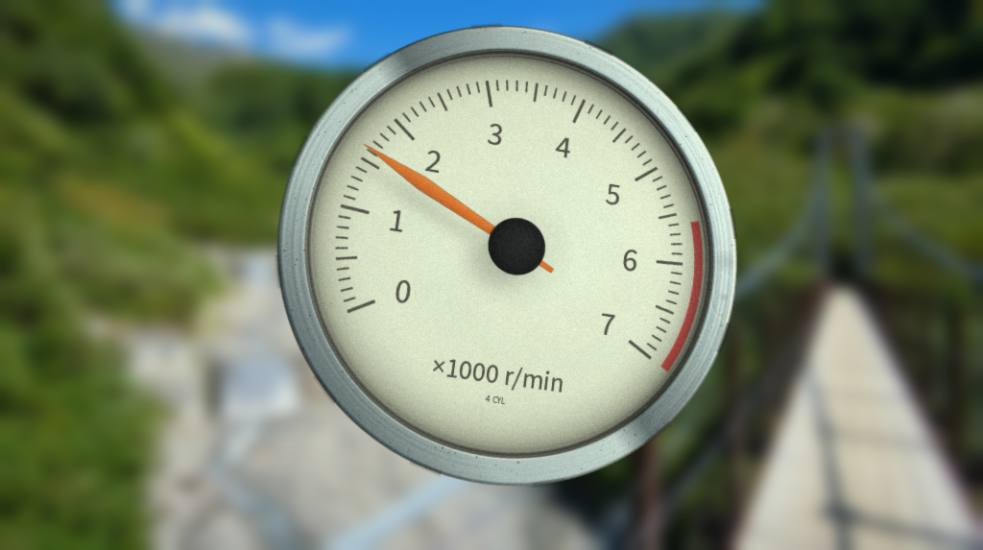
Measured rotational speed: 1600 (rpm)
